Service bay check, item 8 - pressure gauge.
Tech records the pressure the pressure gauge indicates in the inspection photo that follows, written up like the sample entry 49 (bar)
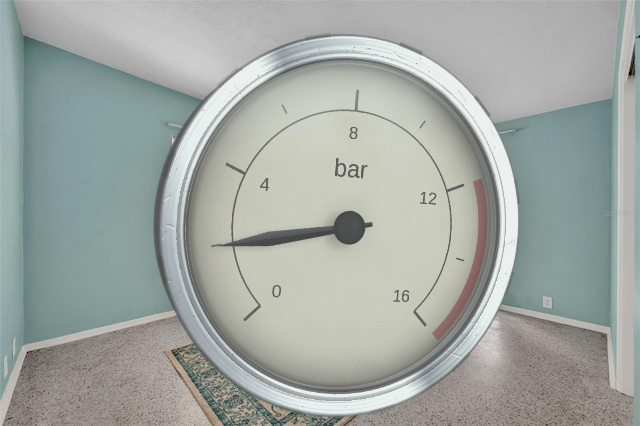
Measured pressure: 2 (bar)
